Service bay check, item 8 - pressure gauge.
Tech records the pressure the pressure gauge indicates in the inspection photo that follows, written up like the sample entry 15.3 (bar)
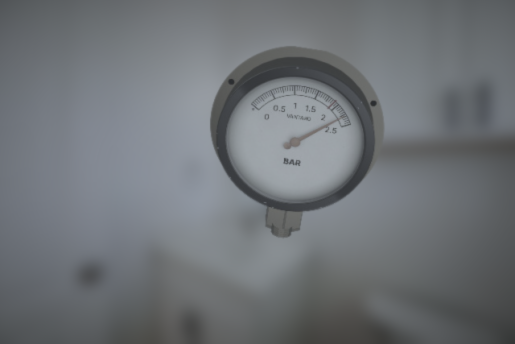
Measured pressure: 2.25 (bar)
